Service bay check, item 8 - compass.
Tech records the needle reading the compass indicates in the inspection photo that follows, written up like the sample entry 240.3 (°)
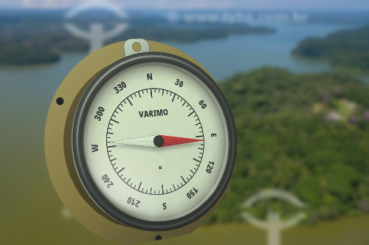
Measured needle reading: 95 (°)
